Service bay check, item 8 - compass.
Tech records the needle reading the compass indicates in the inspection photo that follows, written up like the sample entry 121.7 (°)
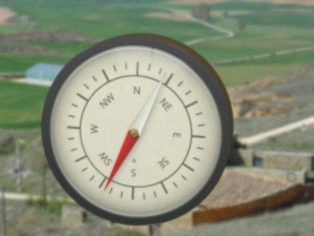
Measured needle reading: 205 (°)
